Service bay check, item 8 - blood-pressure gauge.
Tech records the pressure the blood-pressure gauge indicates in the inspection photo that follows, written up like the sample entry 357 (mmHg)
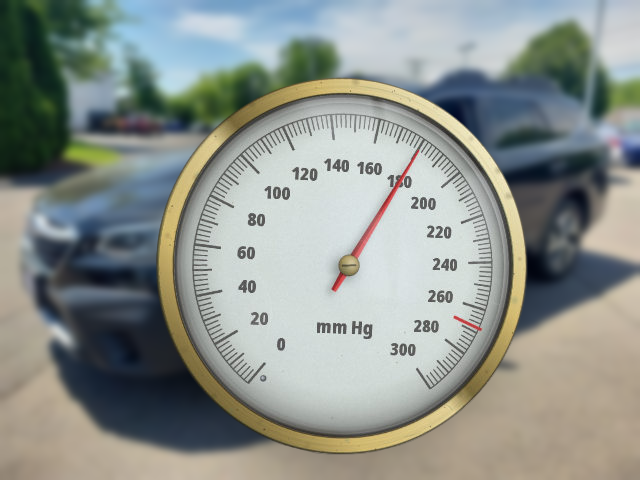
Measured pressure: 180 (mmHg)
